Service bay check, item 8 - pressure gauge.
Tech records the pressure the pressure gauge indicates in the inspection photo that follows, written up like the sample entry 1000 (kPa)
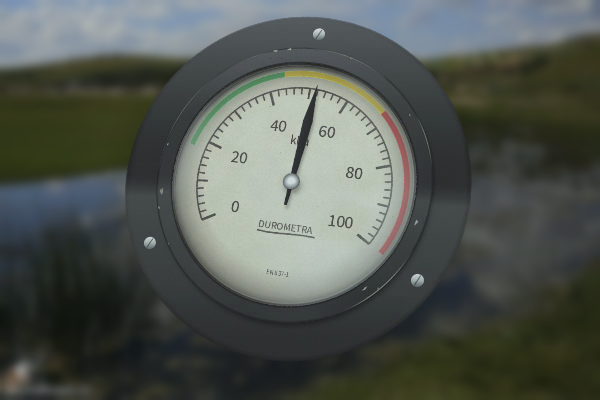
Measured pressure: 52 (kPa)
